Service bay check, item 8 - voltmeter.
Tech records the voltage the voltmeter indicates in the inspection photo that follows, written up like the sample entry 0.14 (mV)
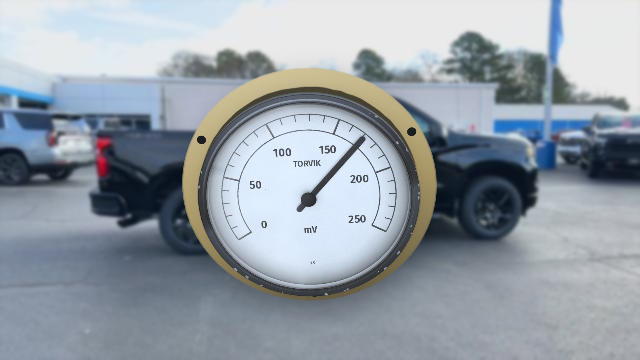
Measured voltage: 170 (mV)
